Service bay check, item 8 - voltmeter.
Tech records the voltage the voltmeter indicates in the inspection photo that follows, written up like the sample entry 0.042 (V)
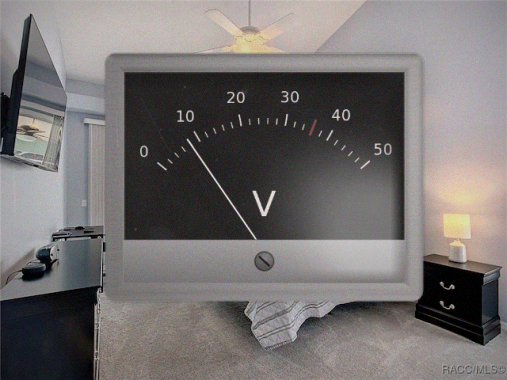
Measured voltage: 8 (V)
